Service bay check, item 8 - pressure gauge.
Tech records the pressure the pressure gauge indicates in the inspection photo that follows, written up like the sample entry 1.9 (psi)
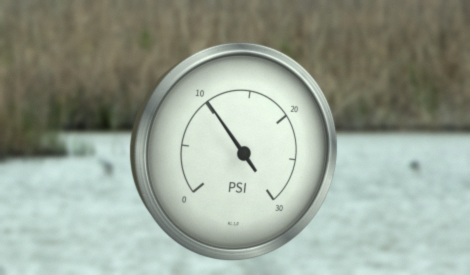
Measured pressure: 10 (psi)
